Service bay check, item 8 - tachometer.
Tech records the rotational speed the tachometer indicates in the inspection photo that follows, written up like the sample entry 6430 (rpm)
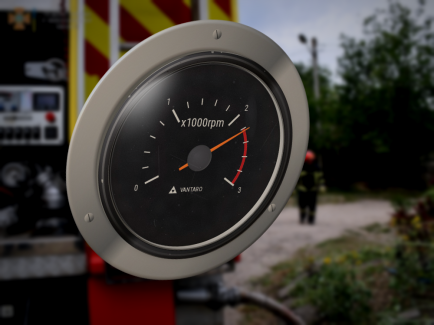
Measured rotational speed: 2200 (rpm)
